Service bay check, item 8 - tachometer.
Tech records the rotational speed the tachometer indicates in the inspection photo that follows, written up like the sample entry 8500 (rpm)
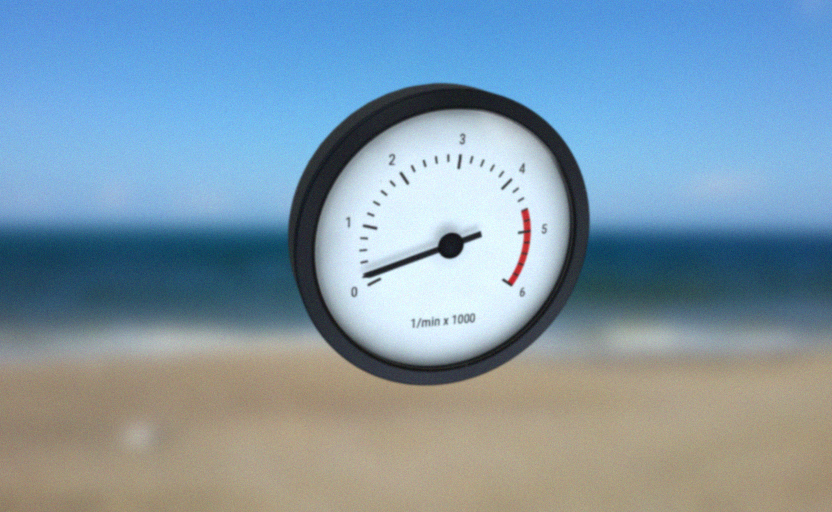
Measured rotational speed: 200 (rpm)
